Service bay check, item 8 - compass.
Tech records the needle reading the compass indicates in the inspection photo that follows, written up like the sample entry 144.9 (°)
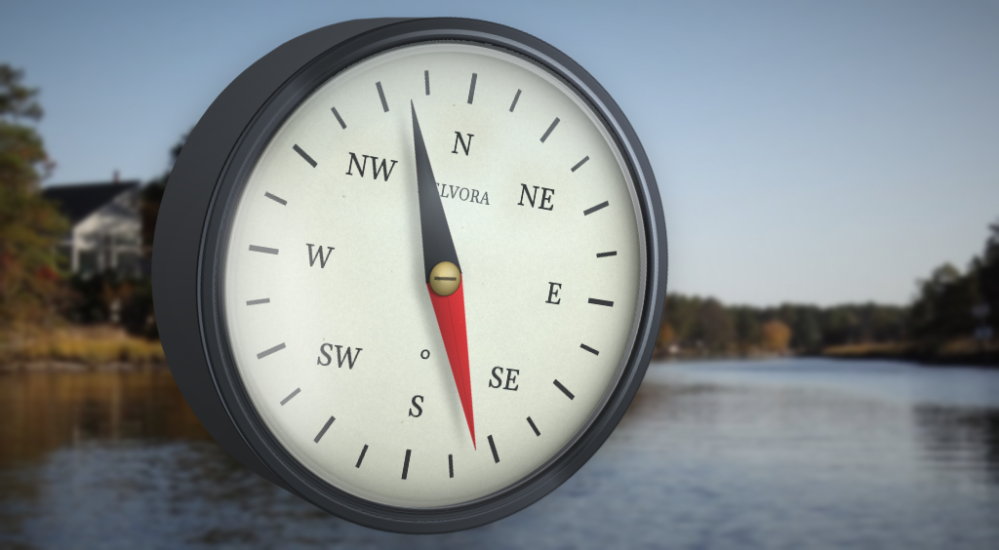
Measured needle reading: 157.5 (°)
